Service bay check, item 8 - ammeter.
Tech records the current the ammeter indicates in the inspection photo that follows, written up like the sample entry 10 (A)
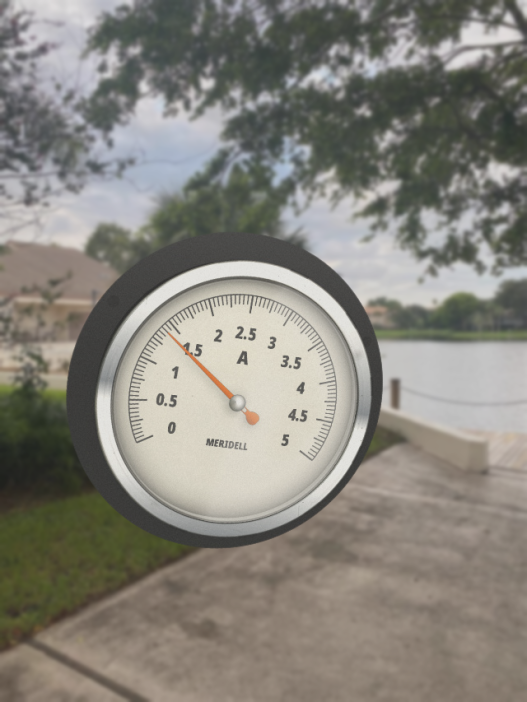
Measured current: 1.4 (A)
